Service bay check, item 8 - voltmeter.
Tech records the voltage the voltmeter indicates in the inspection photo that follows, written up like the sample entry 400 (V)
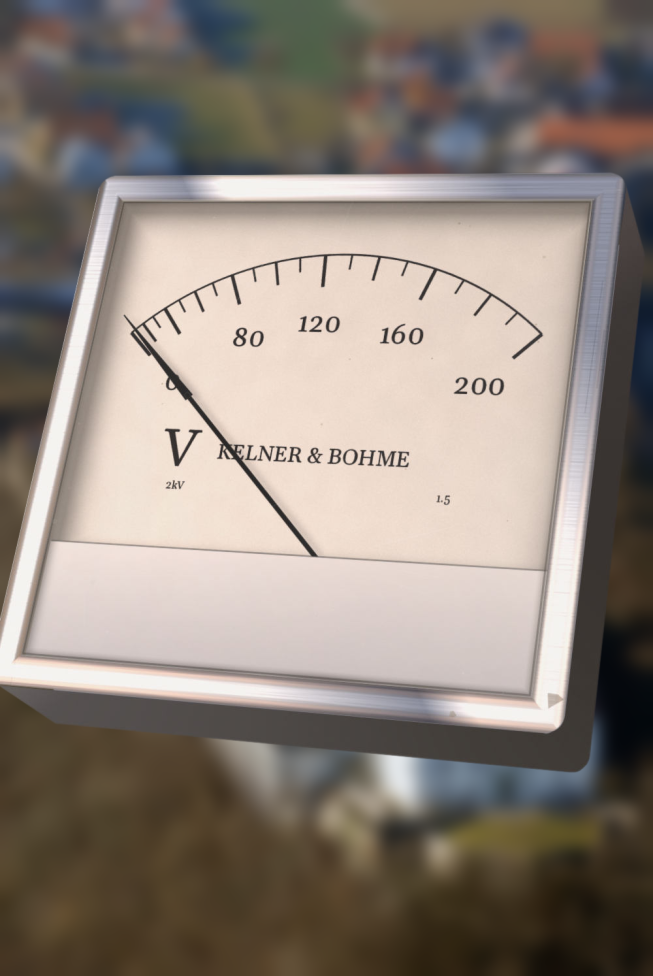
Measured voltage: 10 (V)
